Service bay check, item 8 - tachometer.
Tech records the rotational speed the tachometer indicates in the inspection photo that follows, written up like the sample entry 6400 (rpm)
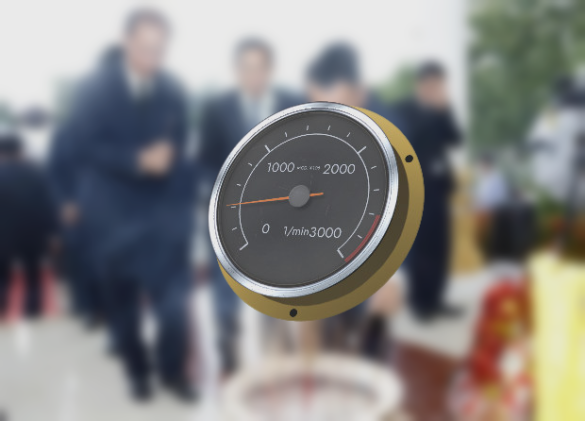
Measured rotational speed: 400 (rpm)
